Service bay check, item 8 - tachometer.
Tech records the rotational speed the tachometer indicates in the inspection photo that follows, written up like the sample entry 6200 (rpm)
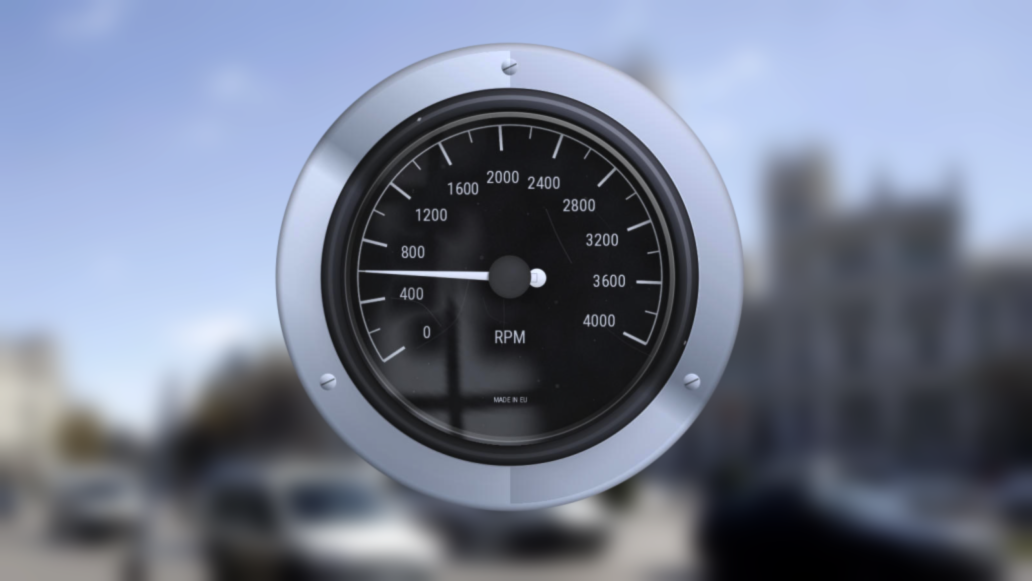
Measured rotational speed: 600 (rpm)
